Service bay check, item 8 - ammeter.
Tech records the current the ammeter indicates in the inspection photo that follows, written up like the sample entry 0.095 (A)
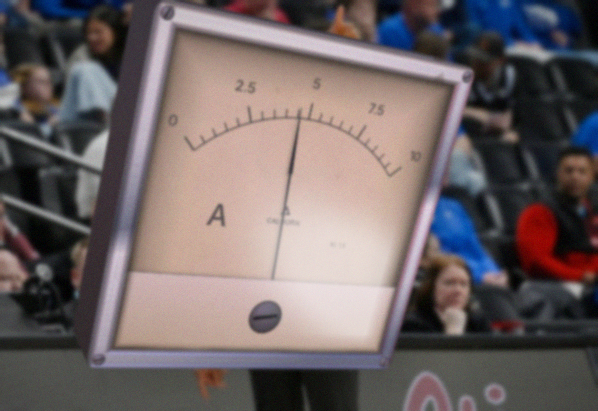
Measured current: 4.5 (A)
